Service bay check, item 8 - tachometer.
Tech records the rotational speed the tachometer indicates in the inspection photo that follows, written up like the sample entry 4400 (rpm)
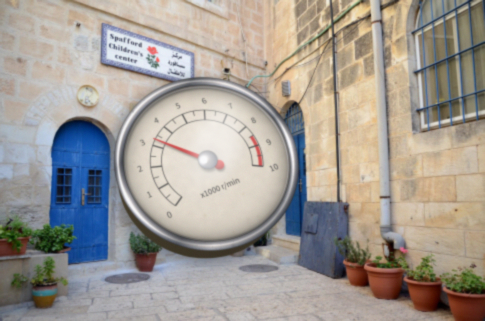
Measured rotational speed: 3250 (rpm)
